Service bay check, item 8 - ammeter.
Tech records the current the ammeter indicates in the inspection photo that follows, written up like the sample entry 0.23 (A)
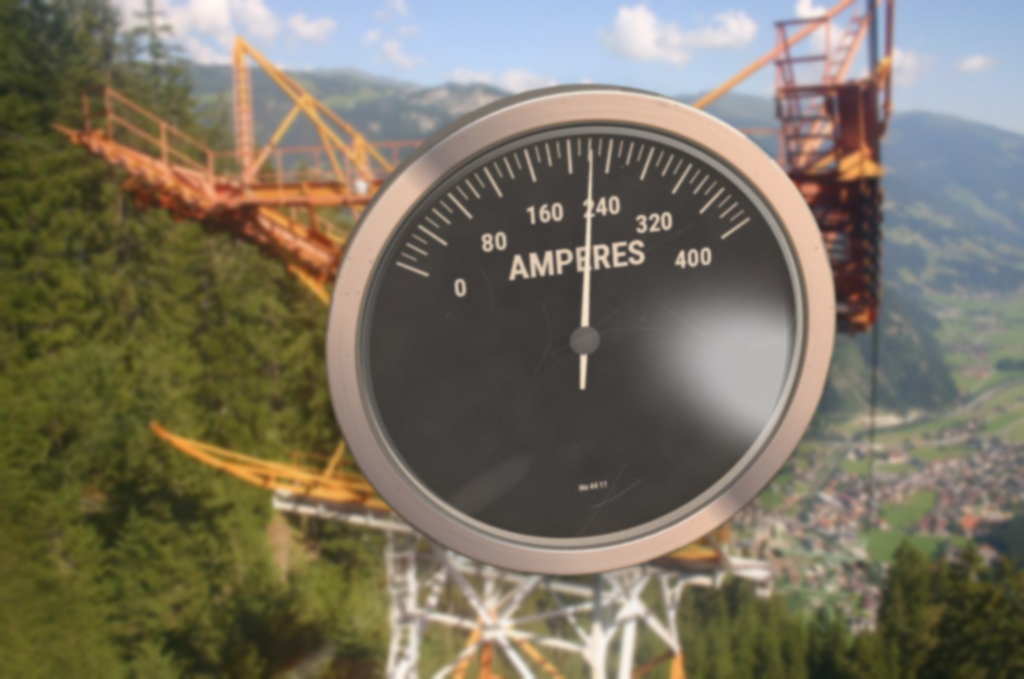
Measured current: 220 (A)
